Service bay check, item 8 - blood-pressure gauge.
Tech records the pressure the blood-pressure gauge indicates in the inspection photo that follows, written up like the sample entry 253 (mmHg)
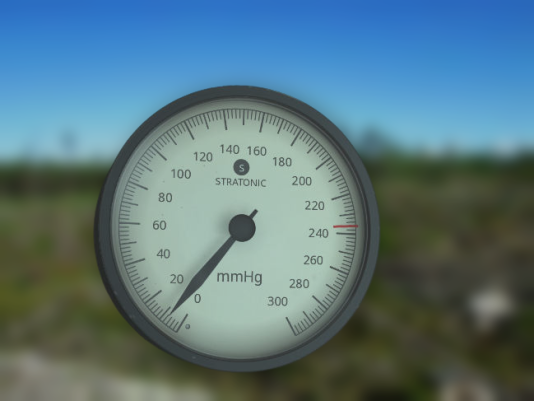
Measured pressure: 8 (mmHg)
